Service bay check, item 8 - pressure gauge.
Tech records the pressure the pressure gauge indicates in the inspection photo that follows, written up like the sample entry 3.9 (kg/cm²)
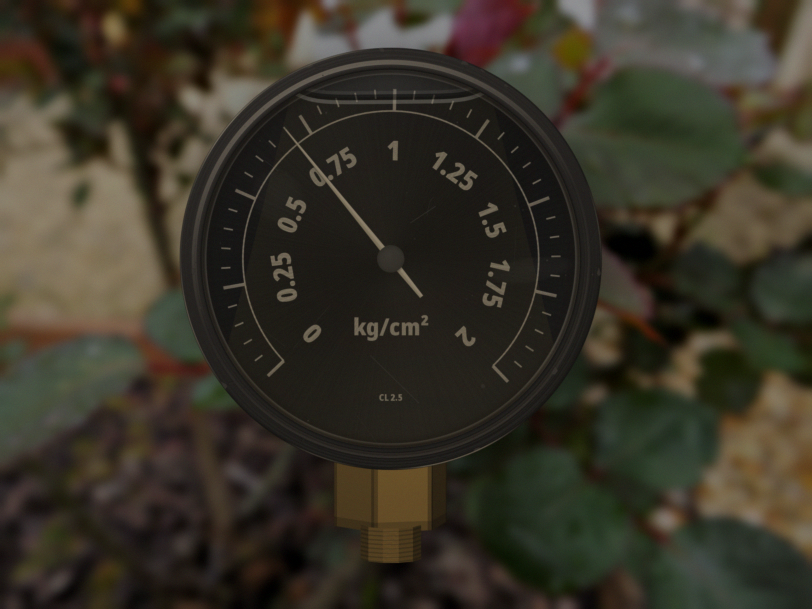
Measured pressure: 0.7 (kg/cm²)
